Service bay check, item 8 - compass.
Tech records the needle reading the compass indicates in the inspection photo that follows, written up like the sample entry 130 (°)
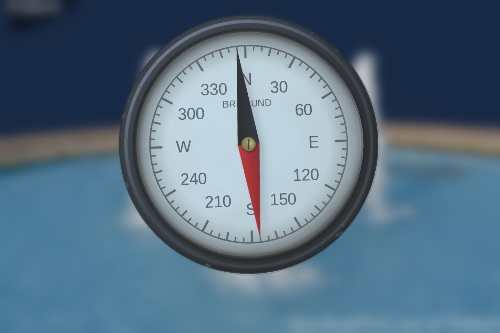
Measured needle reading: 175 (°)
